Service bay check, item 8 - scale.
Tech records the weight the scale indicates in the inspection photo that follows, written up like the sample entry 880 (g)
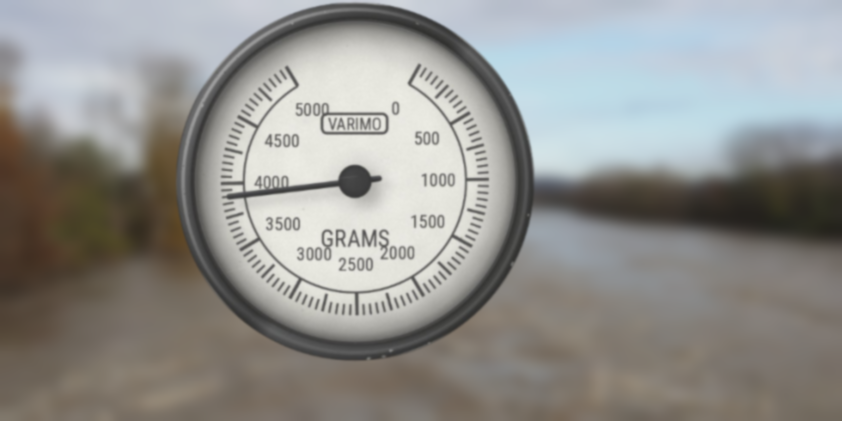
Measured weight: 3900 (g)
